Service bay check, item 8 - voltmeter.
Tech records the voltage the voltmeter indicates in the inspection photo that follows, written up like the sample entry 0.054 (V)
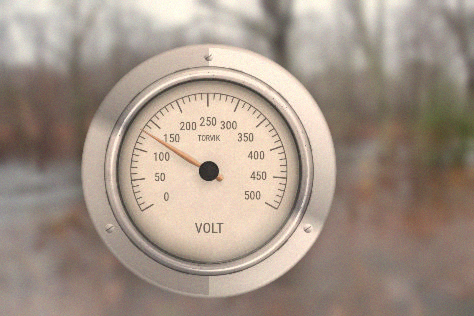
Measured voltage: 130 (V)
